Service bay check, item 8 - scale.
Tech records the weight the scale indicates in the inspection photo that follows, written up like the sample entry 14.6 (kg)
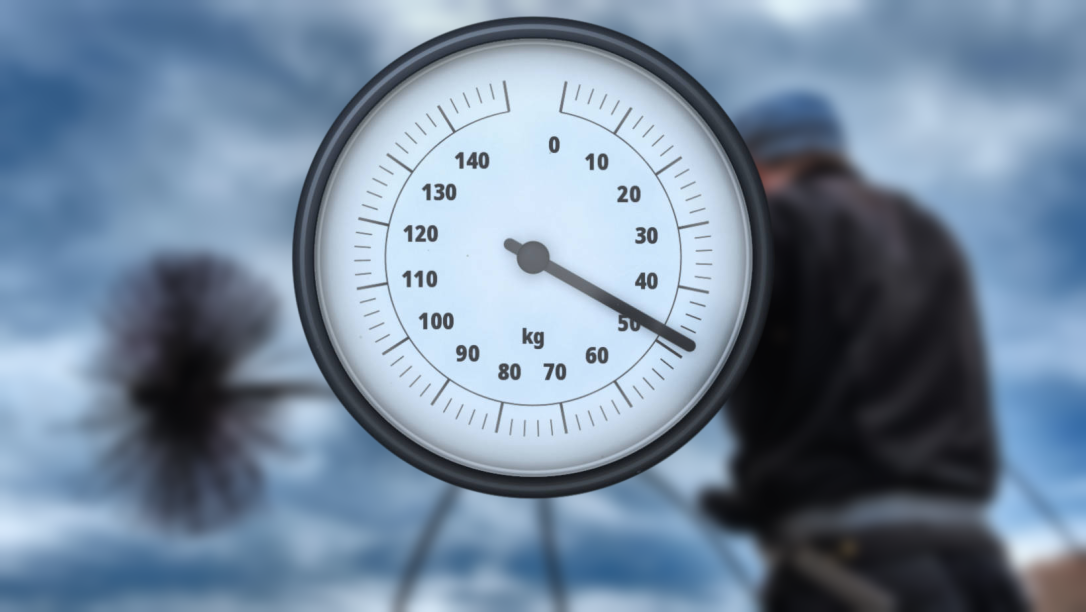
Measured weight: 48 (kg)
